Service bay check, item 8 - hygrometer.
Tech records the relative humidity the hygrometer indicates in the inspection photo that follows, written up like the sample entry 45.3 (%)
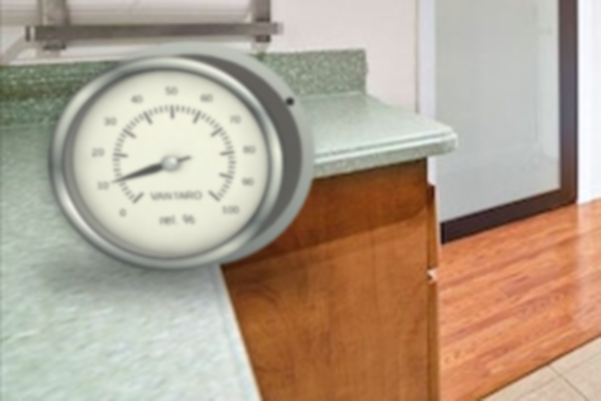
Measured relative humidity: 10 (%)
